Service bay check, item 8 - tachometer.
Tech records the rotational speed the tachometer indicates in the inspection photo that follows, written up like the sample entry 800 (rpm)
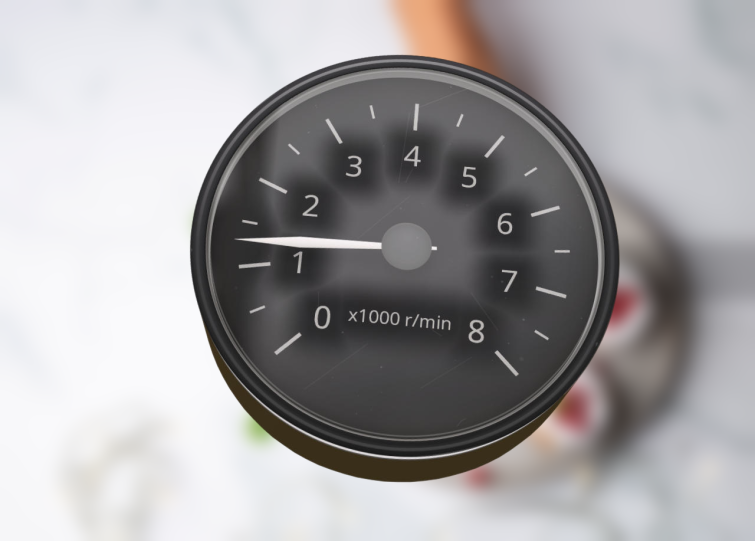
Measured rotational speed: 1250 (rpm)
